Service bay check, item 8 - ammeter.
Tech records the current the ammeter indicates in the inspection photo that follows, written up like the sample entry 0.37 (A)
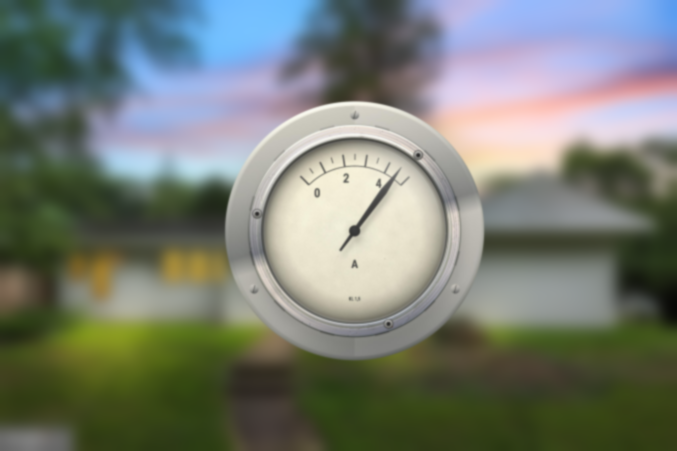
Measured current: 4.5 (A)
